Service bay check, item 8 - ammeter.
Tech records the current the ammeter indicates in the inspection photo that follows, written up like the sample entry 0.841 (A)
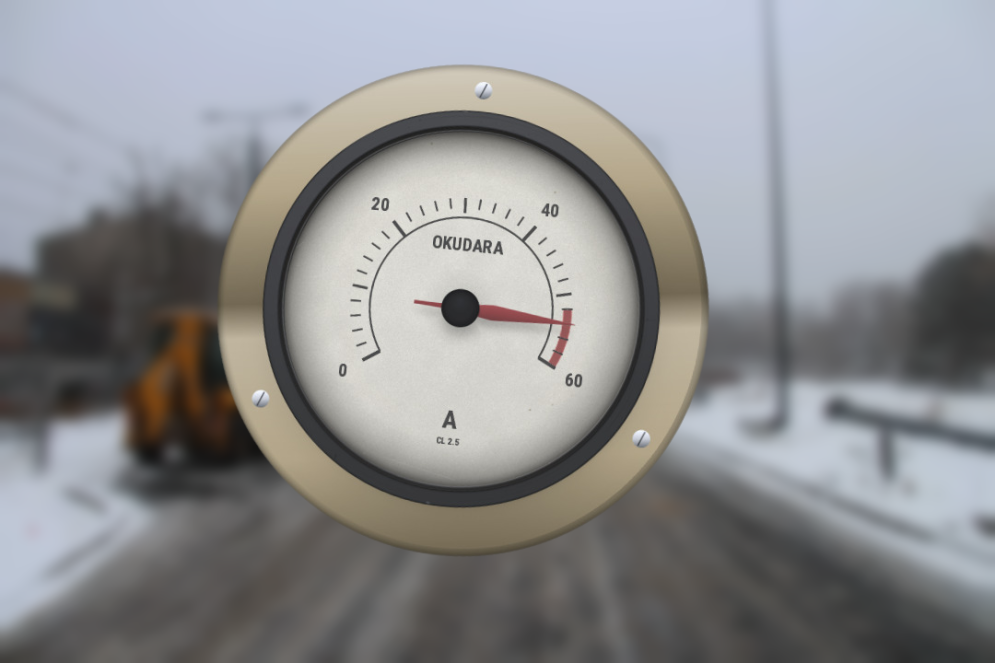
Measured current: 54 (A)
